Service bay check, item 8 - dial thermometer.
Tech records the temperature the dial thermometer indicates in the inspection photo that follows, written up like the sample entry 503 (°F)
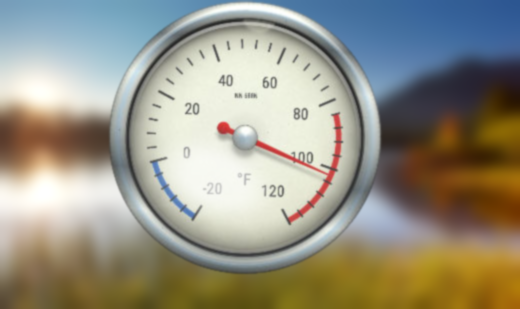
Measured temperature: 102 (°F)
